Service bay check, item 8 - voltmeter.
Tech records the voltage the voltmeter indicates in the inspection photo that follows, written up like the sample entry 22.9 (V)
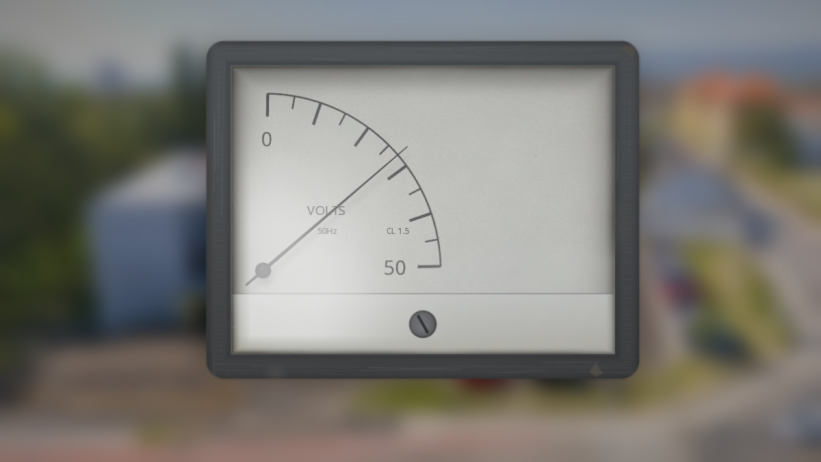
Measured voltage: 27.5 (V)
